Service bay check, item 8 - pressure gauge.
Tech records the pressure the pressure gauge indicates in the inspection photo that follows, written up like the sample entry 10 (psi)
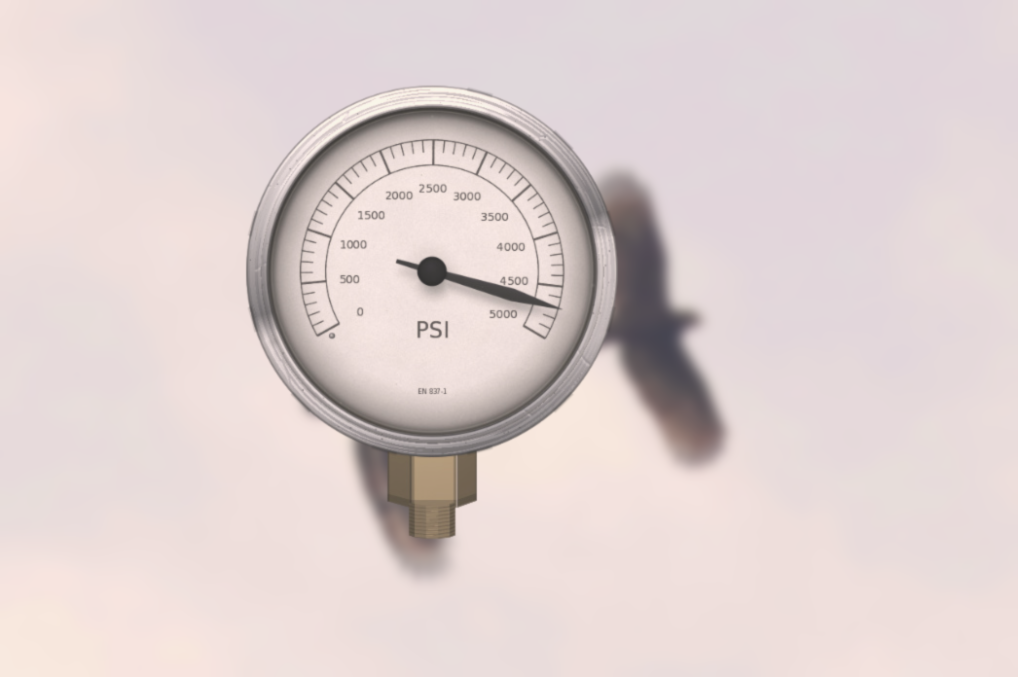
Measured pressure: 4700 (psi)
